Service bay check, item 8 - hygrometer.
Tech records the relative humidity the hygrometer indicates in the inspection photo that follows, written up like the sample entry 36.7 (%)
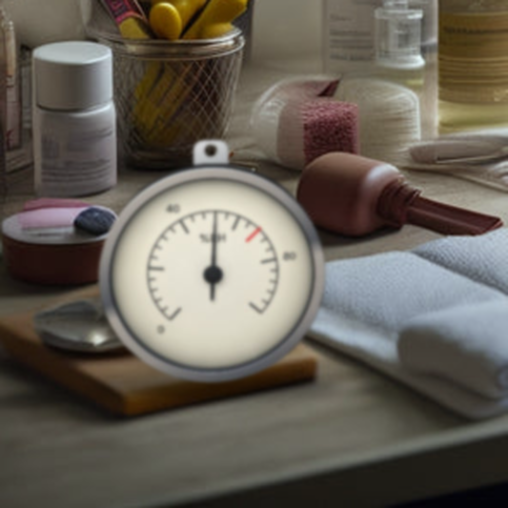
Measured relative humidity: 52 (%)
